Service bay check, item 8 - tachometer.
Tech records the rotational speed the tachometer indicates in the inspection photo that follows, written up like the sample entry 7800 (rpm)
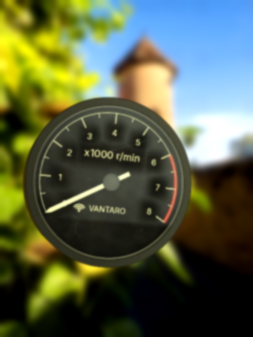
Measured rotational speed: 0 (rpm)
